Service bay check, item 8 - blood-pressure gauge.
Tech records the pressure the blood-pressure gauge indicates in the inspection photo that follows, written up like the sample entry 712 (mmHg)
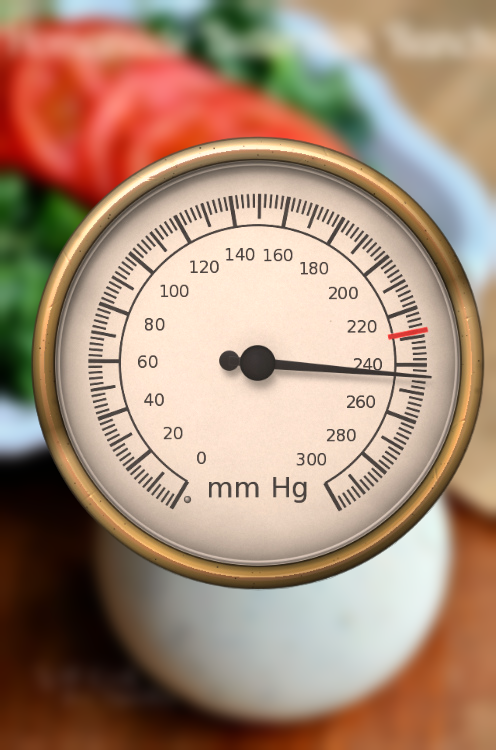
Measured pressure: 244 (mmHg)
